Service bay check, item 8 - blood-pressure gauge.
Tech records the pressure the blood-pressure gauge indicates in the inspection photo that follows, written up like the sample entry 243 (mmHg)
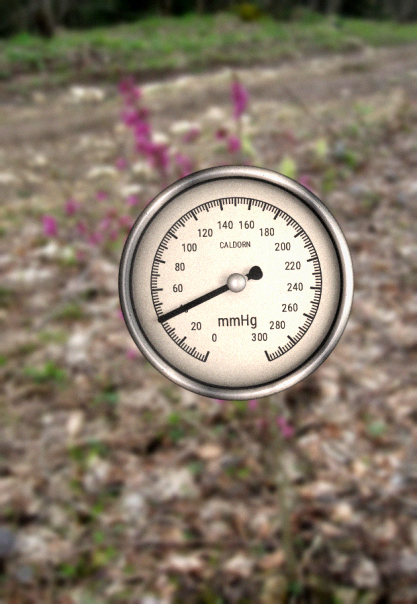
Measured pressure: 40 (mmHg)
